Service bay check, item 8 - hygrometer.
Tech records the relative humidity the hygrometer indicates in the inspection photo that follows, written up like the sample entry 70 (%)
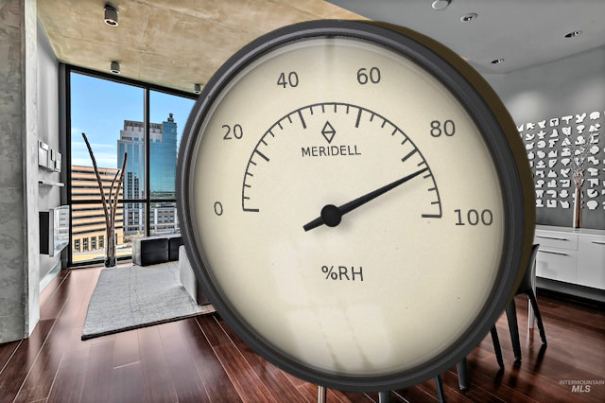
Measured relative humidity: 86 (%)
